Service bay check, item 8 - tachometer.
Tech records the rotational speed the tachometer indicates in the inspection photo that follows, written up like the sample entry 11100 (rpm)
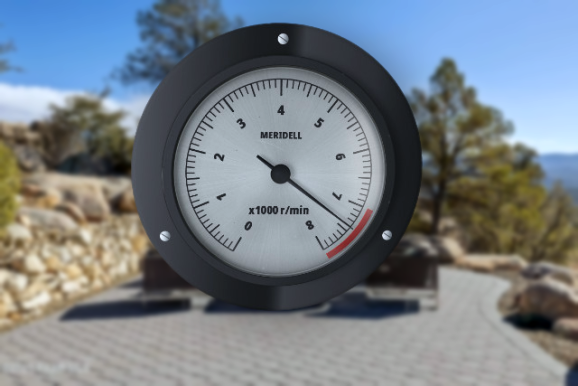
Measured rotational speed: 7400 (rpm)
